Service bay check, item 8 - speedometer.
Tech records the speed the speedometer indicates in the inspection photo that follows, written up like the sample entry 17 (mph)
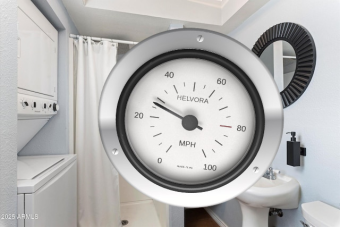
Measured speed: 27.5 (mph)
